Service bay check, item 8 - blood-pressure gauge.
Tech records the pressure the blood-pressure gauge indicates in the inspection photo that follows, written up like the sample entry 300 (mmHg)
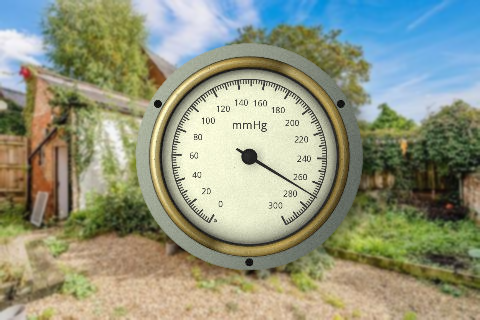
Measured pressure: 270 (mmHg)
